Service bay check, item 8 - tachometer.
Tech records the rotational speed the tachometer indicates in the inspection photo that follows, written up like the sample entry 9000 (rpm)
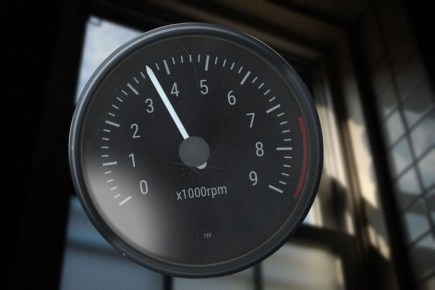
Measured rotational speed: 3600 (rpm)
